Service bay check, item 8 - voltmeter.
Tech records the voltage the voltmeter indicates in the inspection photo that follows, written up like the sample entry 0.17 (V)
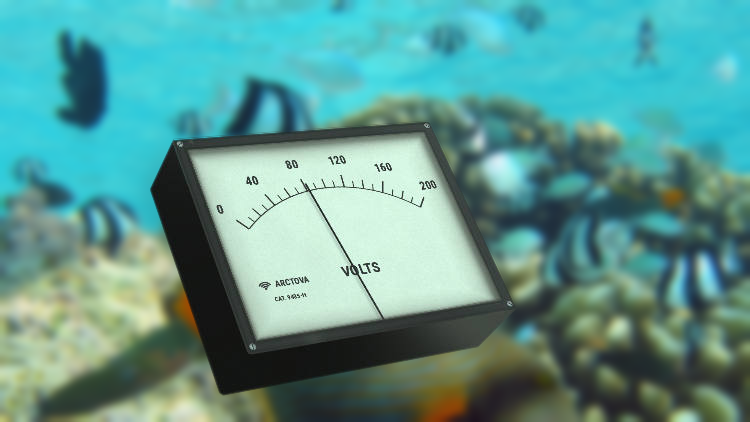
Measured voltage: 80 (V)
